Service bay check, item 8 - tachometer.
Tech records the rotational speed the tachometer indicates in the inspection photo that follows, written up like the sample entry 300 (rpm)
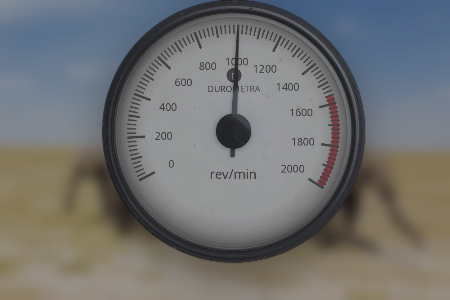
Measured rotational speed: 1000 (rpm)
